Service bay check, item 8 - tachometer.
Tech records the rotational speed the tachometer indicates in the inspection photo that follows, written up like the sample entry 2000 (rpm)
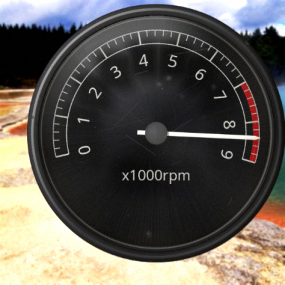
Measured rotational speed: 8400 (rpm)
